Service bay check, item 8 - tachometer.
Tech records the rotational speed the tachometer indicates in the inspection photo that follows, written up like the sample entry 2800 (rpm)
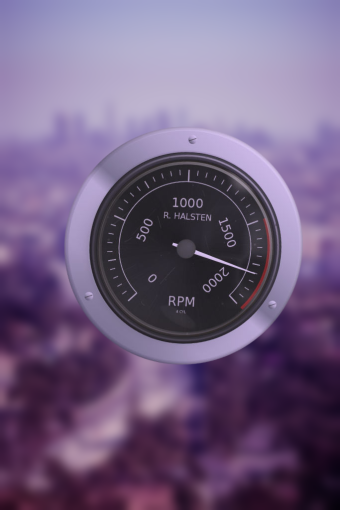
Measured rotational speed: 1800 (rpm)
